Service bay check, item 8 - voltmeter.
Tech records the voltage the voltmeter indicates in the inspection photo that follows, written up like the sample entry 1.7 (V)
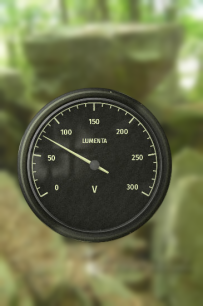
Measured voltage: 75 (V)
